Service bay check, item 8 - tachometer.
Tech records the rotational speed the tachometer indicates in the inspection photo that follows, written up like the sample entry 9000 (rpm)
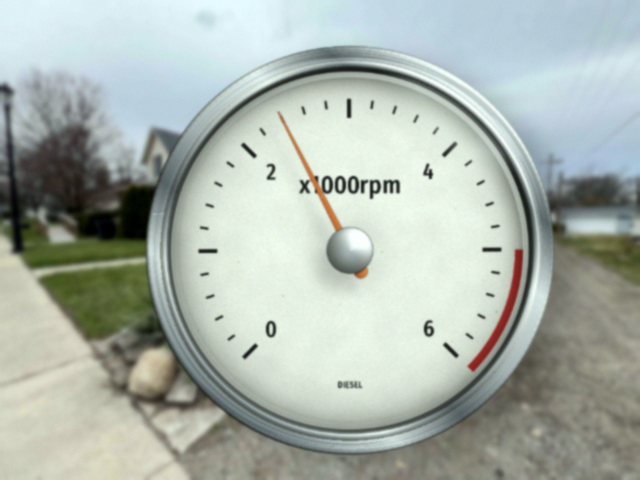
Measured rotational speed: 2400 (rpm)
